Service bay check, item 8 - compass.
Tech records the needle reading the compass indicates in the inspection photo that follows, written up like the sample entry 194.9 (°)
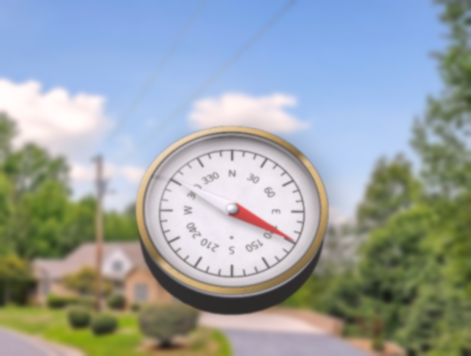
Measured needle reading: 120 (°)
